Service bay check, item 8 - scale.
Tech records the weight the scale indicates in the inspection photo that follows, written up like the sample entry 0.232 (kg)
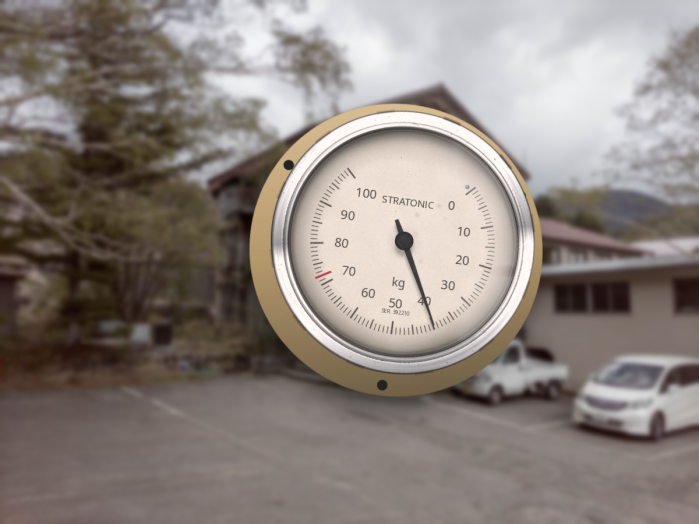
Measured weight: 40 (kg)
